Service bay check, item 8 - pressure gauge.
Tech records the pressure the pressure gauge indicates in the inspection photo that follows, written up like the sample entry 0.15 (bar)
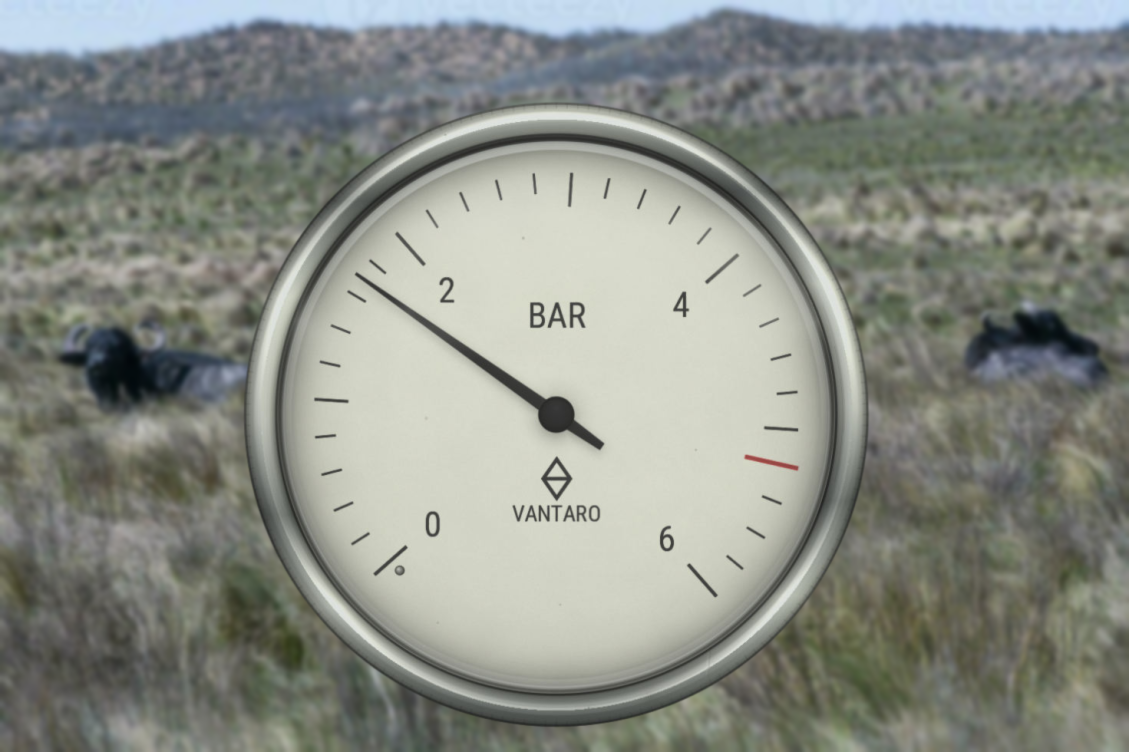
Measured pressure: 1.7 (bar)
